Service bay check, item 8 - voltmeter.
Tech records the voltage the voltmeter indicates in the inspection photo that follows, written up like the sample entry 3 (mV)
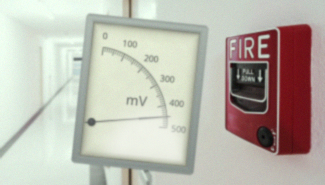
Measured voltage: 450 (mV)
